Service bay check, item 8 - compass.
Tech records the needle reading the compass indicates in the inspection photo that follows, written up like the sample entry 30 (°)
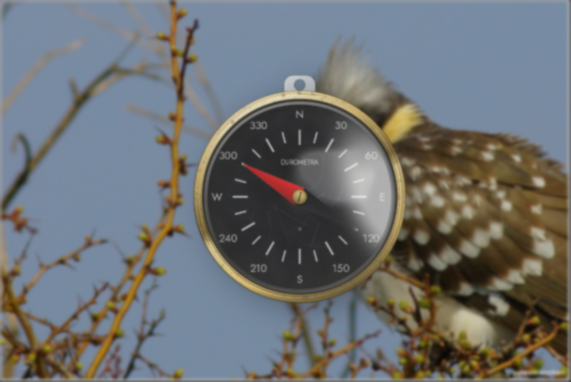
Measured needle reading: 300 (°)
